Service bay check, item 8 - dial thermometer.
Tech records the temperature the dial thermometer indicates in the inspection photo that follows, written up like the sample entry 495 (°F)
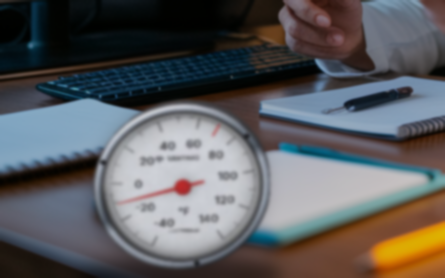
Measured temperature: -10 (°F)
